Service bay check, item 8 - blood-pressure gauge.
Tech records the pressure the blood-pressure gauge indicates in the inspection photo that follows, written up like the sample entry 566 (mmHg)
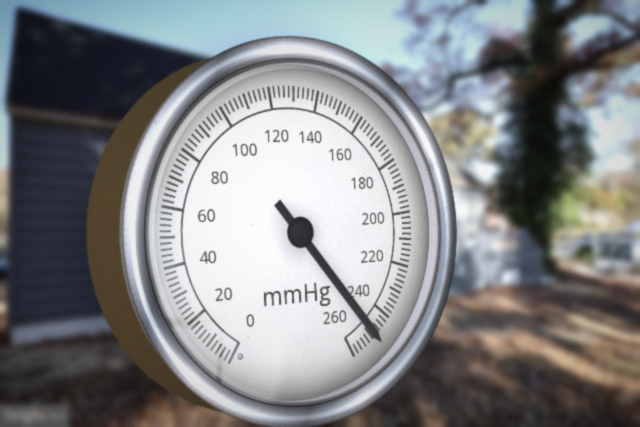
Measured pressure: 250 (mmHg)
